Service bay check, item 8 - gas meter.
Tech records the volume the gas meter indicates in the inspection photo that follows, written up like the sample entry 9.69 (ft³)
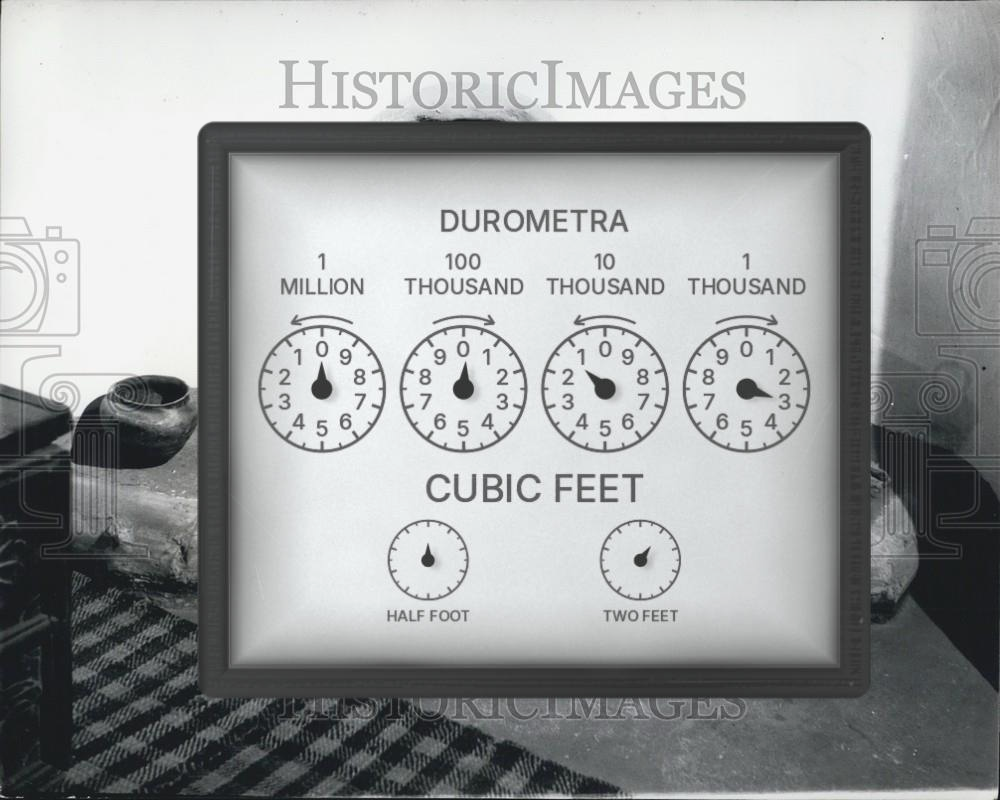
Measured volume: 1300 (ft³)
